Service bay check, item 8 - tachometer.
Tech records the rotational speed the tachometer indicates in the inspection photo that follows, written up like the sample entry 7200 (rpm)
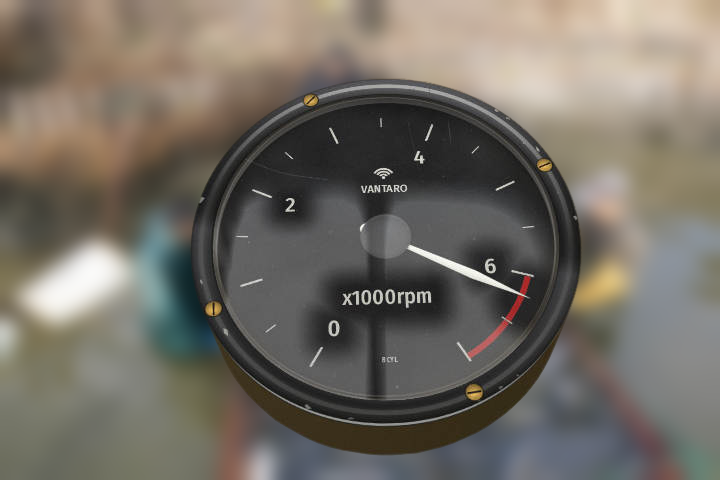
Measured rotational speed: 6250 (rpm)
